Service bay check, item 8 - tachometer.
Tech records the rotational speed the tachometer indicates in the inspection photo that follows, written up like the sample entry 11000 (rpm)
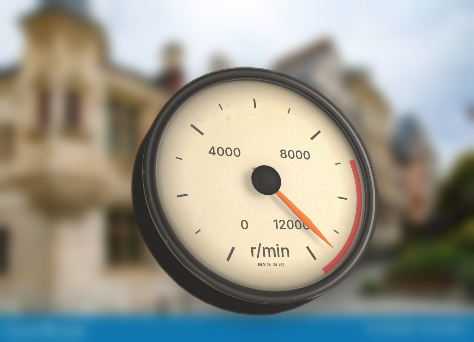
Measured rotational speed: 11500 (rpm)
